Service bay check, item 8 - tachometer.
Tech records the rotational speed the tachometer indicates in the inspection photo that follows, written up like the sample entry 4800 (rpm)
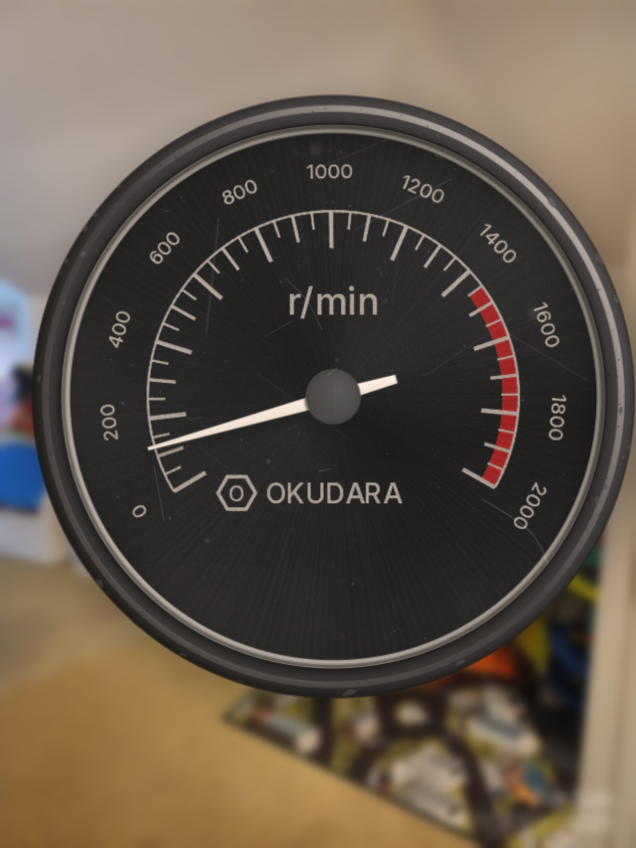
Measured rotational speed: 125 (rpm)
